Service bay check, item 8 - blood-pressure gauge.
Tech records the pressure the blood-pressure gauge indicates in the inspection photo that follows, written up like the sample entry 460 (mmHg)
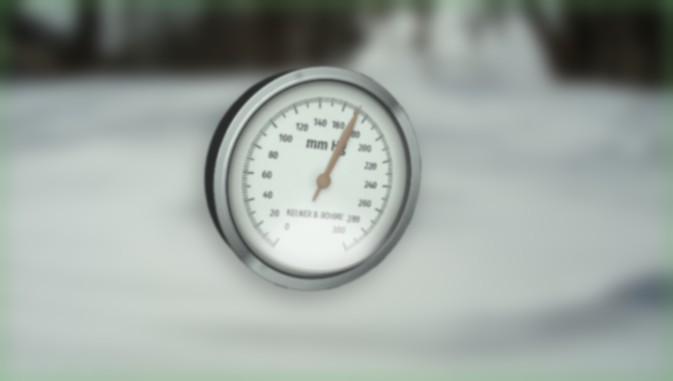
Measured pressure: 170 (mmHg)
